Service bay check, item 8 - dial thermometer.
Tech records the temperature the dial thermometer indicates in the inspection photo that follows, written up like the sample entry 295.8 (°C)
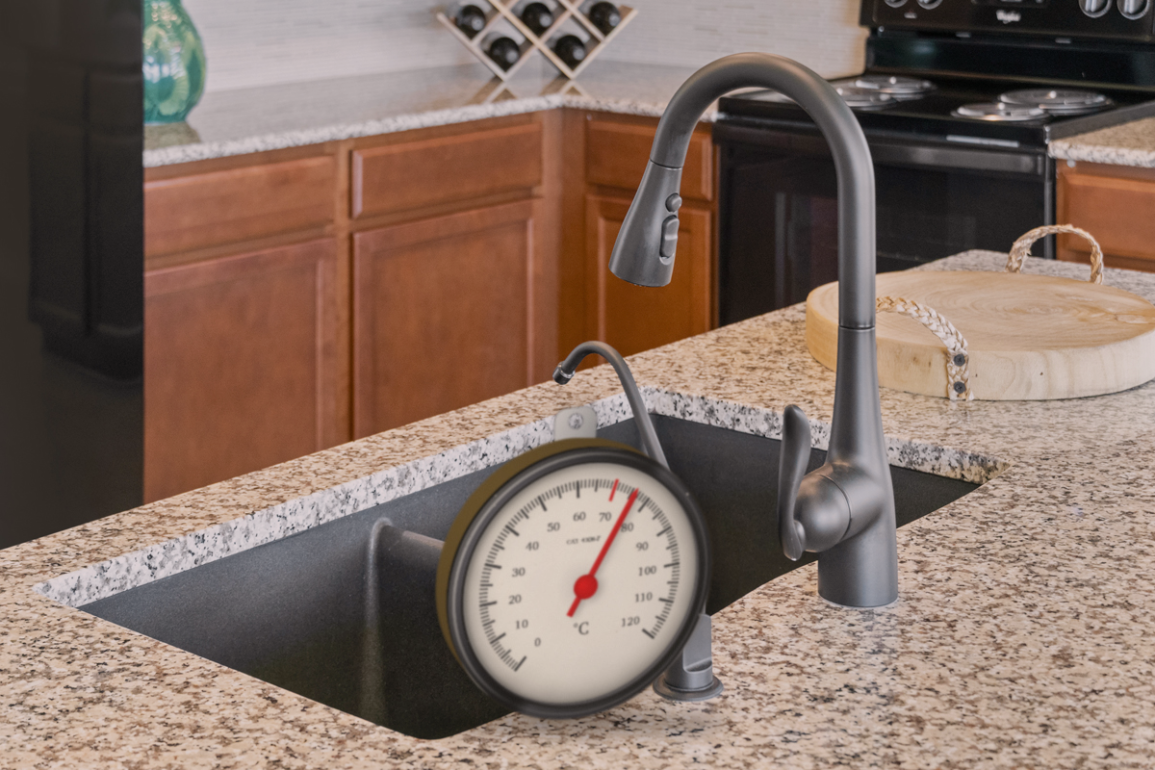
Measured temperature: 75 (°C)
